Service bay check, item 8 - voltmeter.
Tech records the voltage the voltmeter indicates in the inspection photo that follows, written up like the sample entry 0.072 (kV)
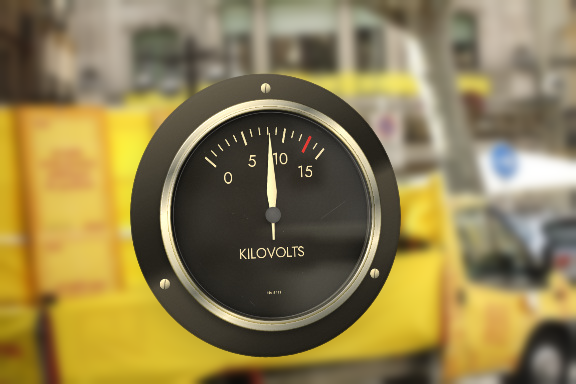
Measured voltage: 8 (kV)
